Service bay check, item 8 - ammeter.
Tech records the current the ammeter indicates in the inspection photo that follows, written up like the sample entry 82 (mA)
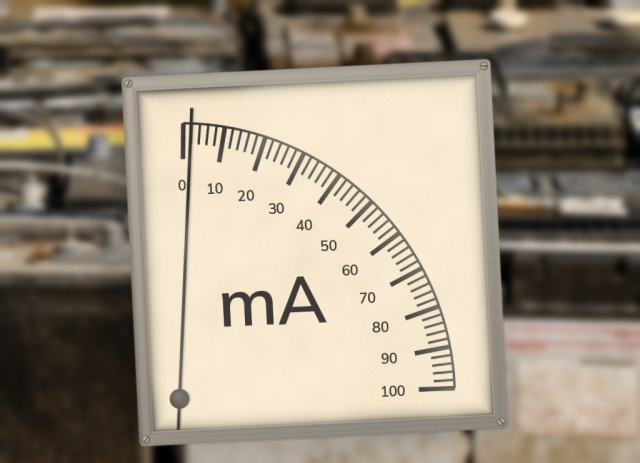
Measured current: 2 (mA)
